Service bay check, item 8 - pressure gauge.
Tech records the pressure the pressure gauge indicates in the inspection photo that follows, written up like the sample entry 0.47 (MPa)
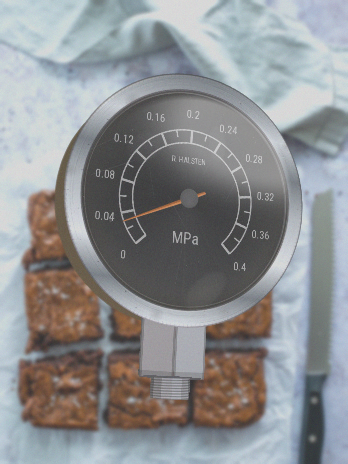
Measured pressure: 0.03 (MPa)
